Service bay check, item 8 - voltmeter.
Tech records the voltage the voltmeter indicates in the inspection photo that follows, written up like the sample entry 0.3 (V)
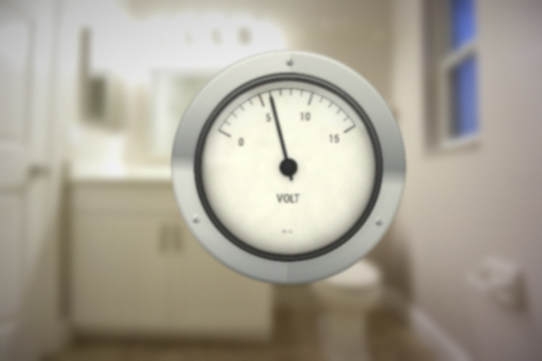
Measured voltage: 6 (V)
